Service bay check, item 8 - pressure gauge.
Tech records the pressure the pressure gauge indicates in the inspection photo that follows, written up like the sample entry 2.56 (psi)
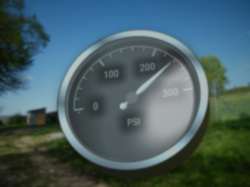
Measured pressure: 240 (psi)
